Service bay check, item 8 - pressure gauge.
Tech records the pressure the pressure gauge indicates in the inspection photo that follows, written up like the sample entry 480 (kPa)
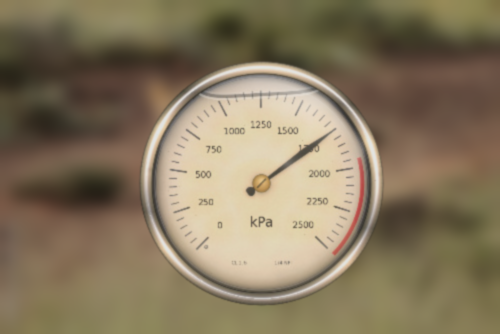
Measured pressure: 1750 (kPa)
